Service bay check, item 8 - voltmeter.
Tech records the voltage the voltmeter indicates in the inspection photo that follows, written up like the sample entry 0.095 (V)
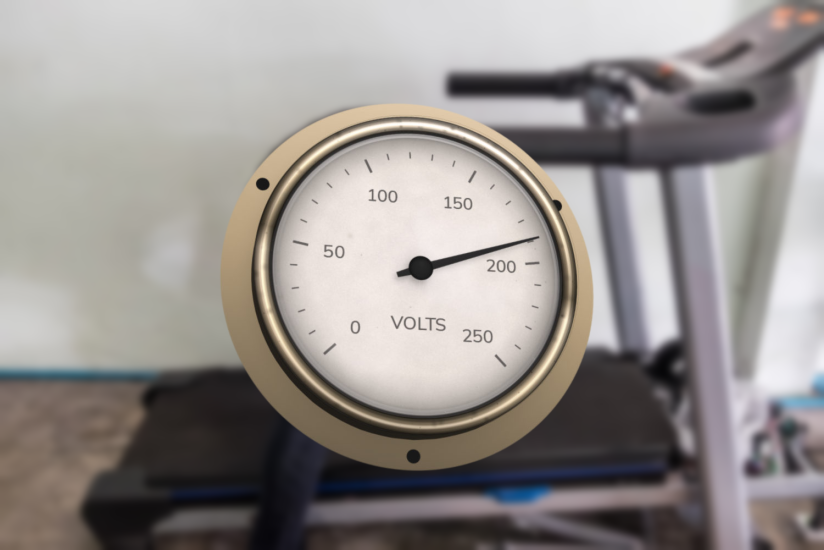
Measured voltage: 190 (V)
